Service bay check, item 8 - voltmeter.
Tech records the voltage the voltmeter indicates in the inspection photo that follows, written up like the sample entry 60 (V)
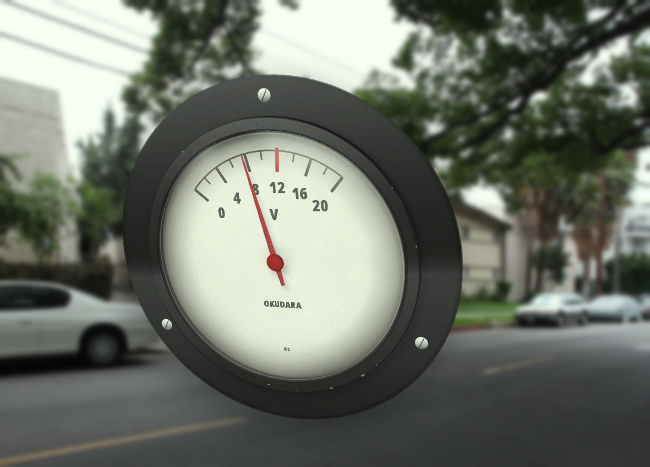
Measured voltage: 8 (V)
